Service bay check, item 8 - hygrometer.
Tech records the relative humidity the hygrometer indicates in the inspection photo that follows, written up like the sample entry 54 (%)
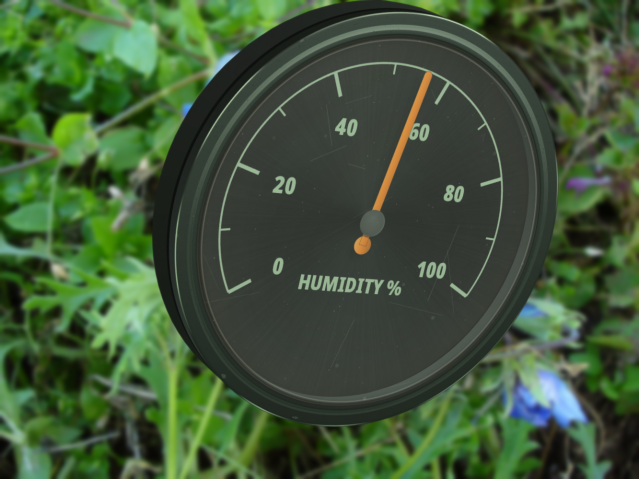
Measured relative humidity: 55 (%)
